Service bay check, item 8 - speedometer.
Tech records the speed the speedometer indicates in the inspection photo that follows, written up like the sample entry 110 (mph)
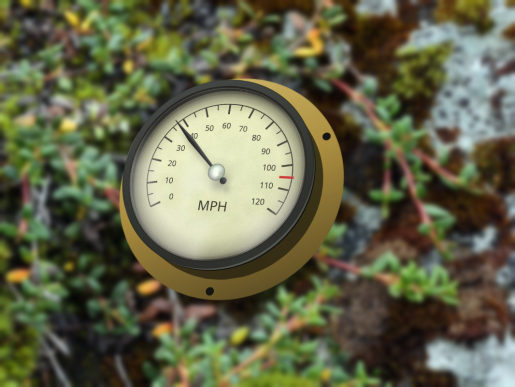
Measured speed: 37.5 (mph)
